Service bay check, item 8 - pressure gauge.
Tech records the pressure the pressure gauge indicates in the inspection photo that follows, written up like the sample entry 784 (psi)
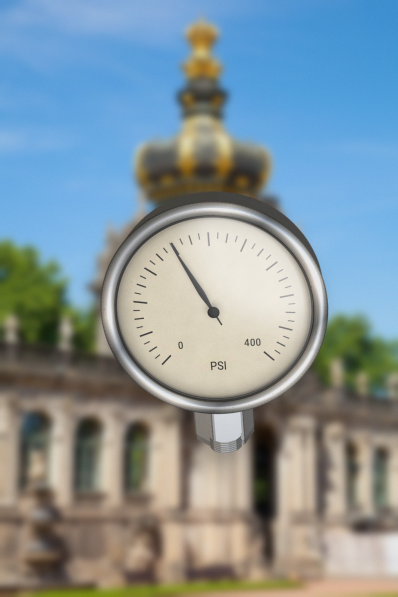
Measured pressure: 160 (psi)
